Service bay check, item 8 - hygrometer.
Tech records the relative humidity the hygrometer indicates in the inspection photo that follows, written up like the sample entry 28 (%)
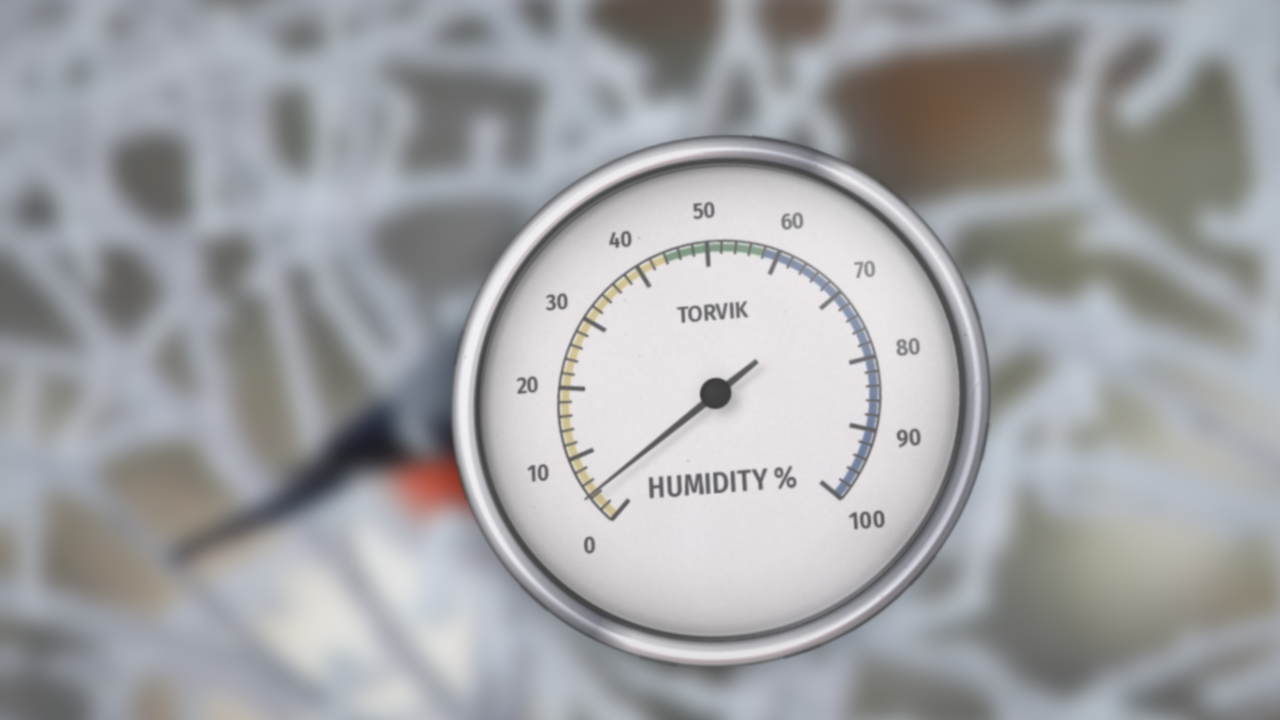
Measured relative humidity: 4 (%)
